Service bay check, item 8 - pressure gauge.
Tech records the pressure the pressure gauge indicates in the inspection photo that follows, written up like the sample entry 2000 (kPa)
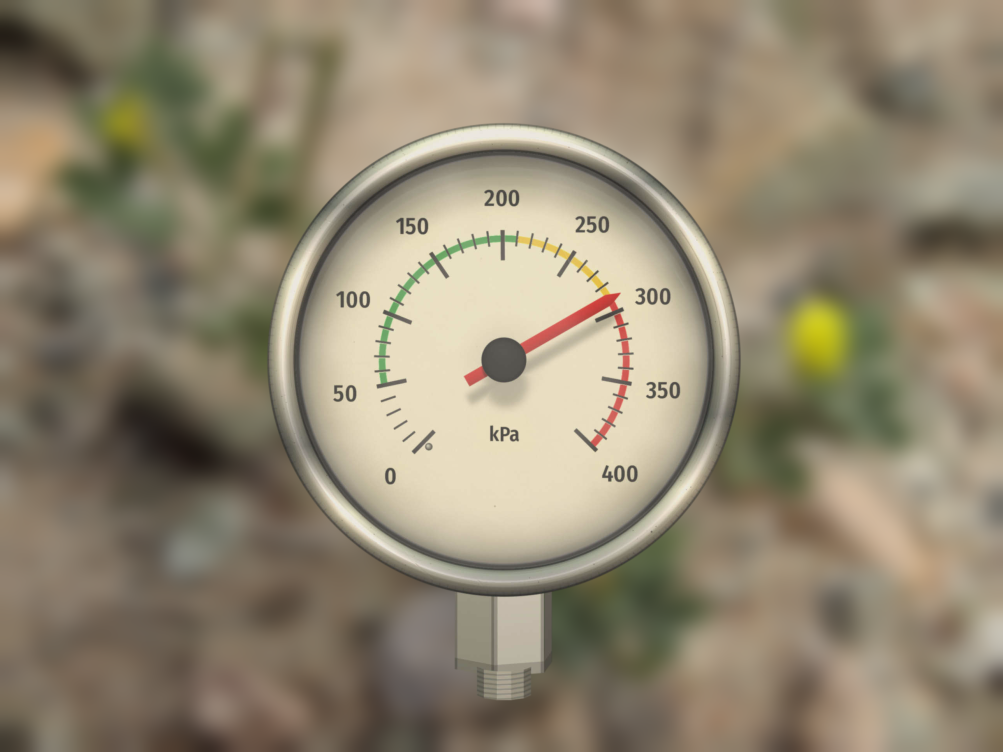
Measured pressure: 290 (kPa)
